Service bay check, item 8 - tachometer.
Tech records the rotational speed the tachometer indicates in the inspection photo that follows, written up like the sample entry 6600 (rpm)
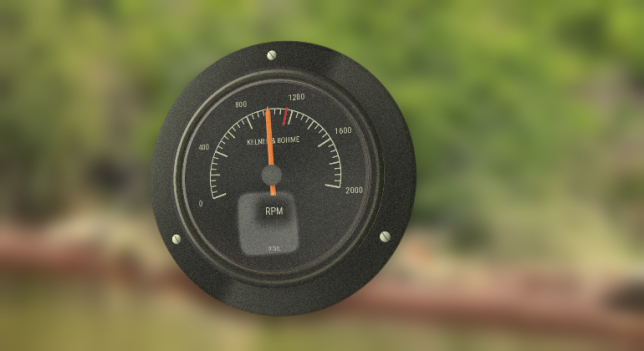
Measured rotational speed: 1000 (rpm)
